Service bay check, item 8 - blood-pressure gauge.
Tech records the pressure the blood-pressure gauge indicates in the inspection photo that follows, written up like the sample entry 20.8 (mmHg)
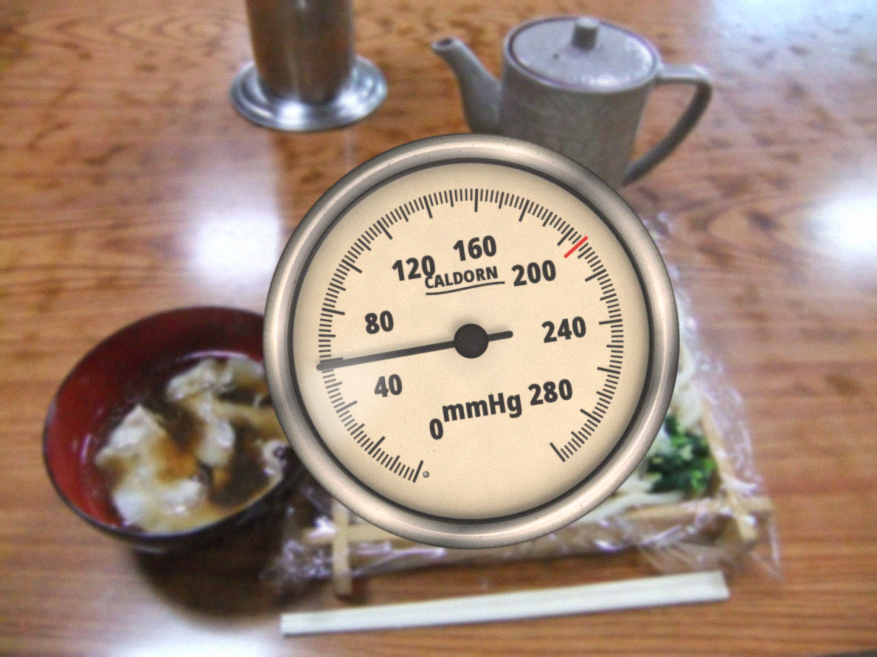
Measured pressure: 58 (mmHg)
